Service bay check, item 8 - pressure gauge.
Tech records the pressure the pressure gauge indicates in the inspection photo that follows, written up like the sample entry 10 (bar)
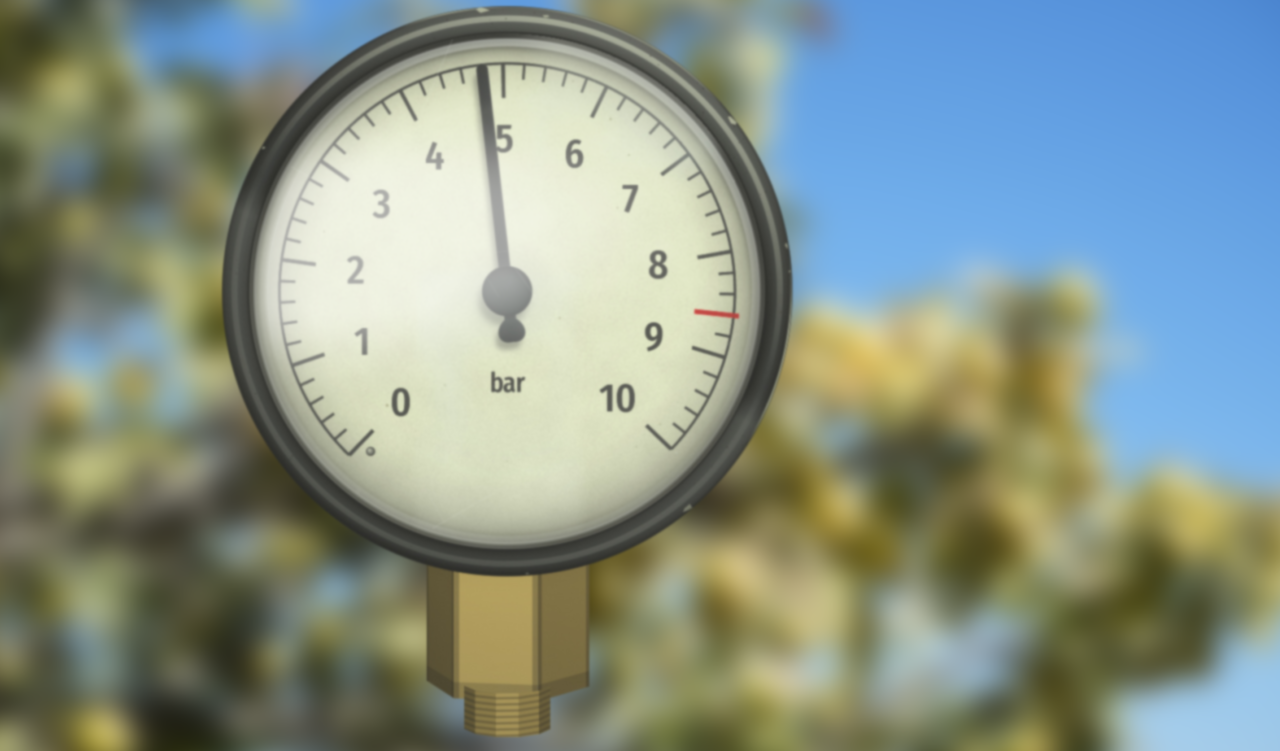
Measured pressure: 4.8 (bar)
